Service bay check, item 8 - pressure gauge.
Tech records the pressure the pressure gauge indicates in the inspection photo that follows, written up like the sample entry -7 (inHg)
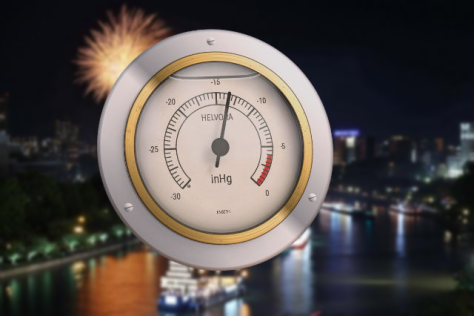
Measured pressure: -13.5 (inHg)
